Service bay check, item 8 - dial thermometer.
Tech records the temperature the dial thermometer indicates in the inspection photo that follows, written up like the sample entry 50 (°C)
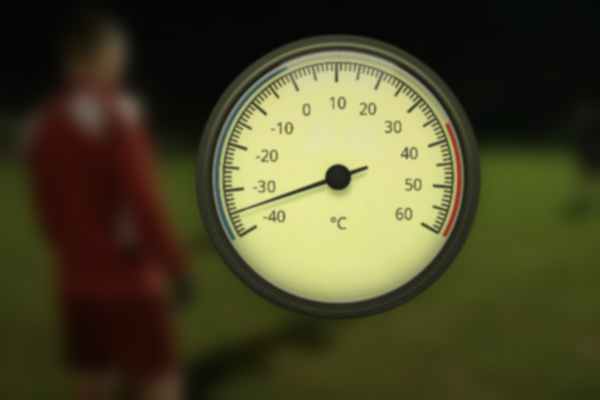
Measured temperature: -35 (°C)
